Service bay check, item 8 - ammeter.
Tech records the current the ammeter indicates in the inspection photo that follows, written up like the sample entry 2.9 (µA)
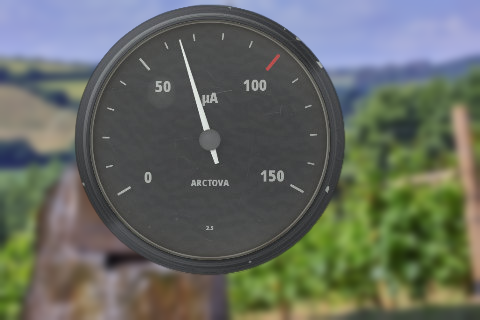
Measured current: 65 (µA)
